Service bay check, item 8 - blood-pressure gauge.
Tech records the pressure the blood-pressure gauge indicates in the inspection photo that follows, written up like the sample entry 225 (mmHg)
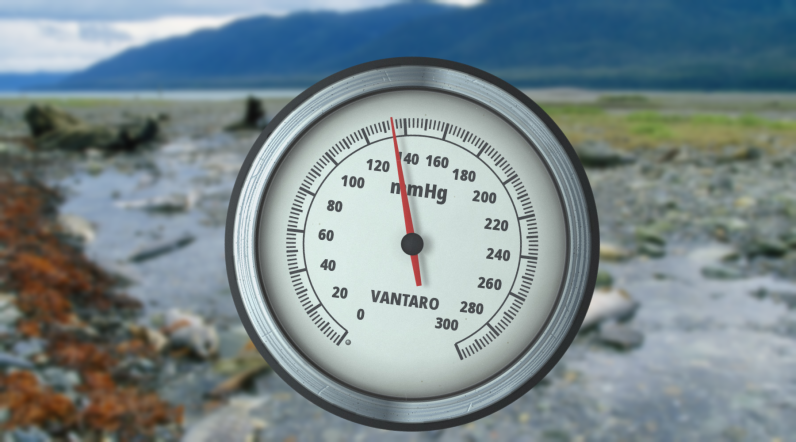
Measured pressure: 134 (mmHg)
